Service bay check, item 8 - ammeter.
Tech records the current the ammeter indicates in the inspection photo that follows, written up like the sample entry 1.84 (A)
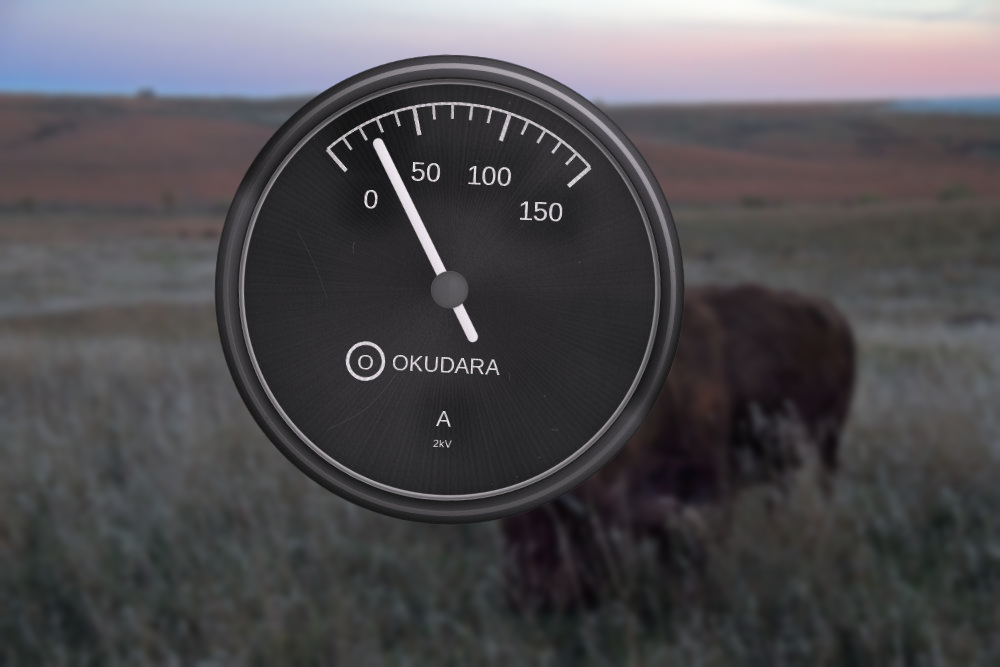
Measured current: 25 (A)
